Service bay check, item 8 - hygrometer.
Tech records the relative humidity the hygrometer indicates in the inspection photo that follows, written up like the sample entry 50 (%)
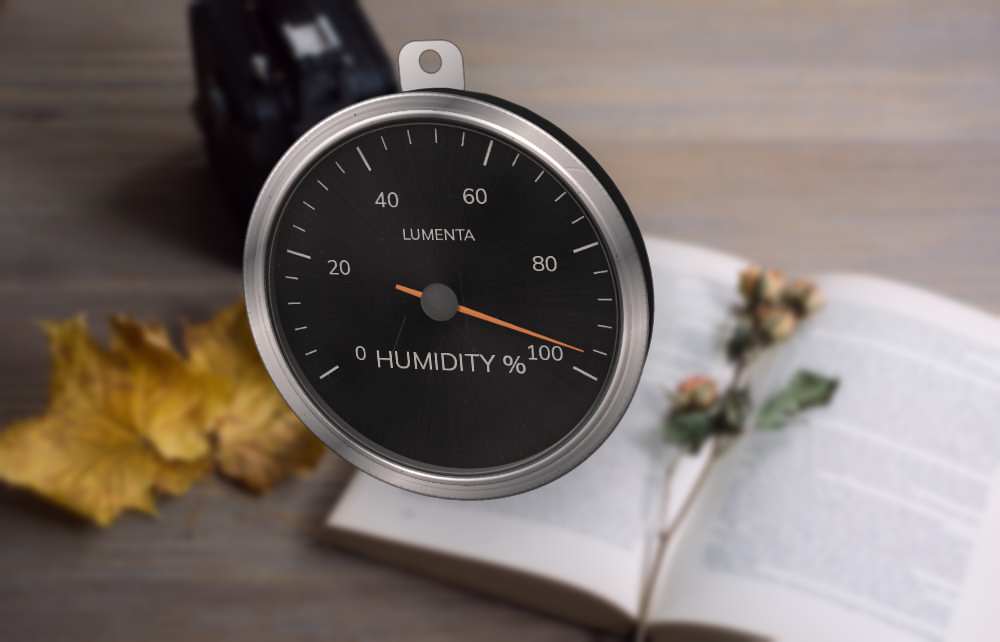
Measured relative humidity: 96 (%)
